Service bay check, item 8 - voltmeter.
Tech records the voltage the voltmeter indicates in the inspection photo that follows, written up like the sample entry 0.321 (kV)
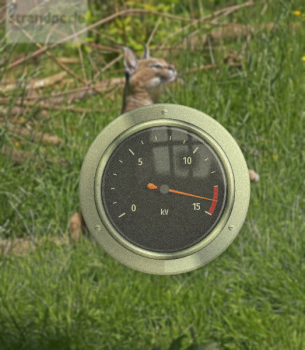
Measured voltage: 14 (kV)
